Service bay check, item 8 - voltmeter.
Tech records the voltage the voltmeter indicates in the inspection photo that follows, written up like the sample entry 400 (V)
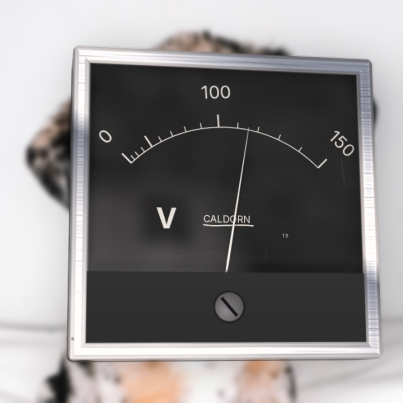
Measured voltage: 115 (V)
